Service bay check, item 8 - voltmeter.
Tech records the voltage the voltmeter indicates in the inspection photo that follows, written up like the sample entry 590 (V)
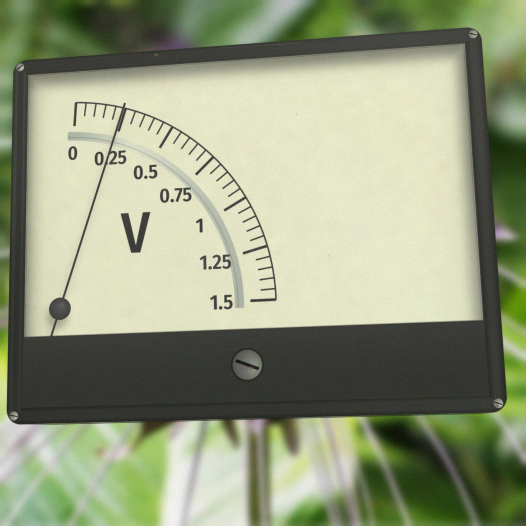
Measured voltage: 0.25 (V)
